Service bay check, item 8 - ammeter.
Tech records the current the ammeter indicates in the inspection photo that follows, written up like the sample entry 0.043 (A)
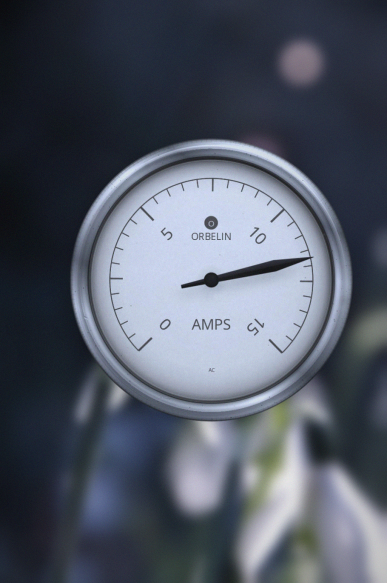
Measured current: 11.75 (A)
